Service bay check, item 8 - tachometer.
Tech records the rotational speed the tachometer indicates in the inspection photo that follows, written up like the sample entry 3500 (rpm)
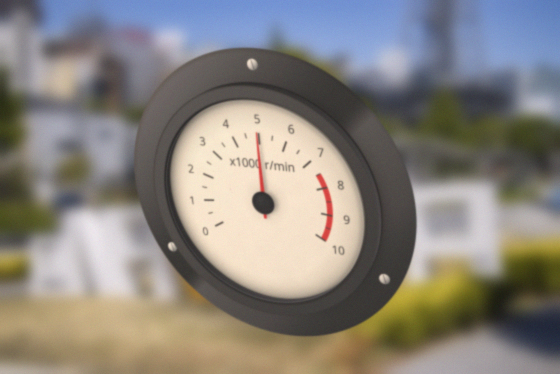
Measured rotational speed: 5000 (rpm)
